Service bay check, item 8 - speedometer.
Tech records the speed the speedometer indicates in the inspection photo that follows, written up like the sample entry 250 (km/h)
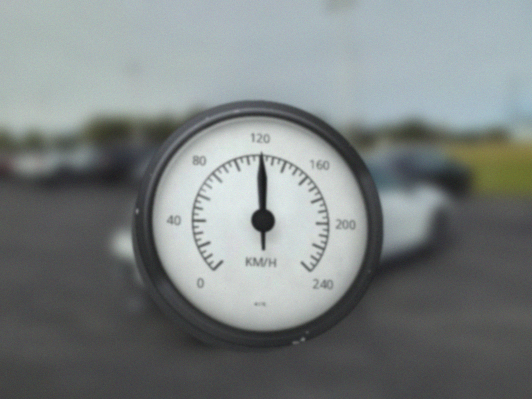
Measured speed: 120 (km/h)
